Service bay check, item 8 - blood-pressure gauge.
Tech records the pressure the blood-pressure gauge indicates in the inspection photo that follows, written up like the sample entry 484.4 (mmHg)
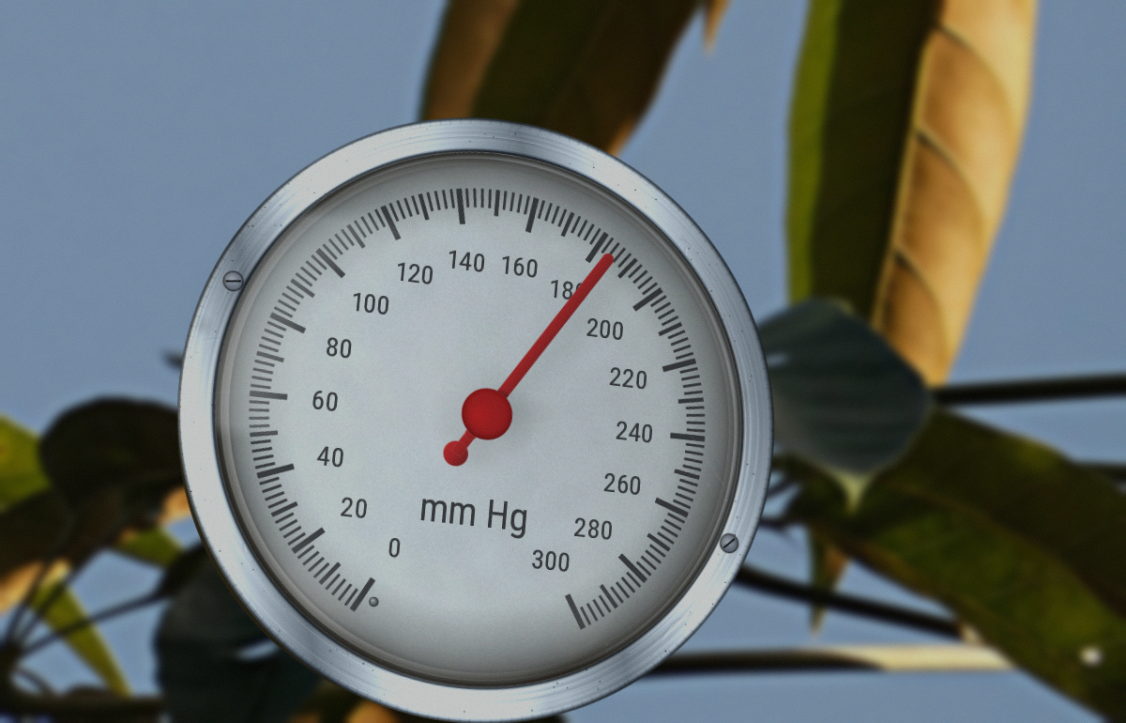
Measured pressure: 184 (mmHg)
